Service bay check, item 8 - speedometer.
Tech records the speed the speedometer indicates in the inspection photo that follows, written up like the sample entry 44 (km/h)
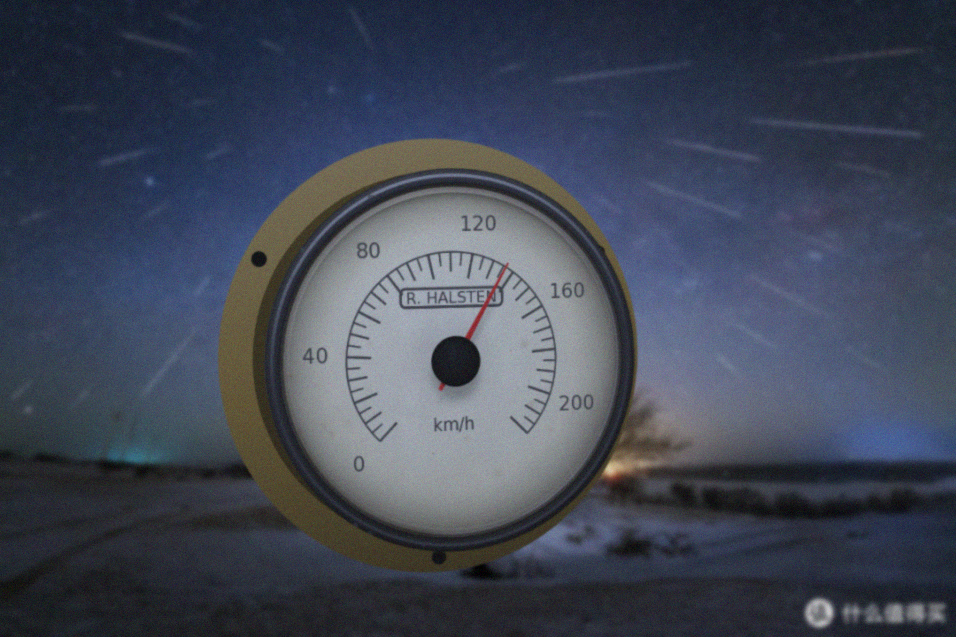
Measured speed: 135 (km/h)
